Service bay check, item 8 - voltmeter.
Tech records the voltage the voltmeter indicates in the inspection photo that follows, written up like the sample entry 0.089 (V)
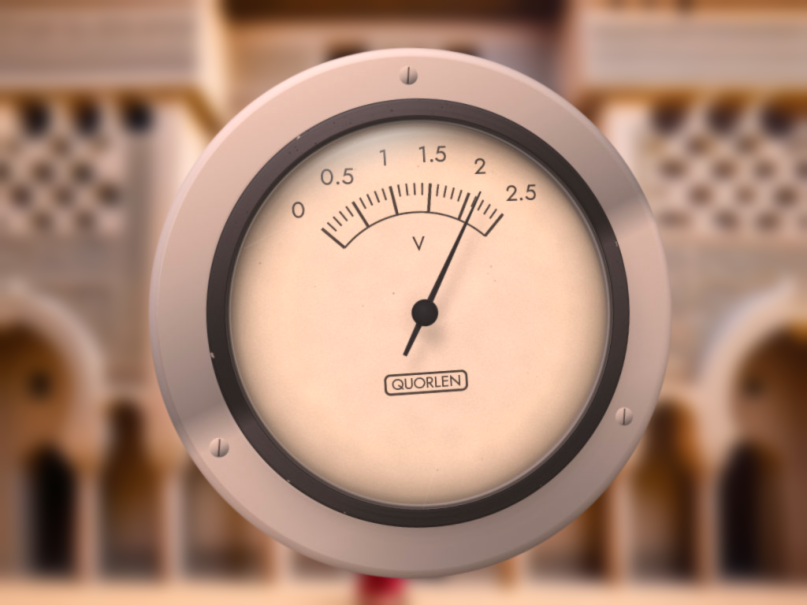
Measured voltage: 2.1 (V)
